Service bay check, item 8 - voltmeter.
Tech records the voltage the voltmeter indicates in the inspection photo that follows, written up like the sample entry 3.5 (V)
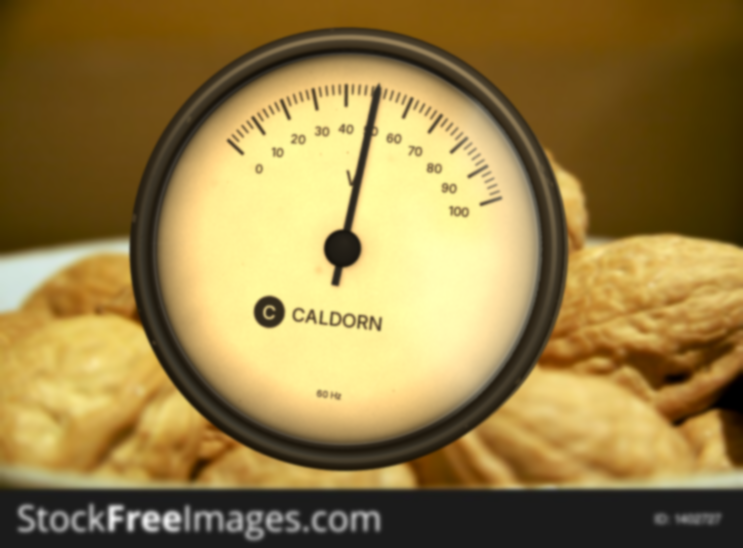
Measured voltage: 50 (V)
